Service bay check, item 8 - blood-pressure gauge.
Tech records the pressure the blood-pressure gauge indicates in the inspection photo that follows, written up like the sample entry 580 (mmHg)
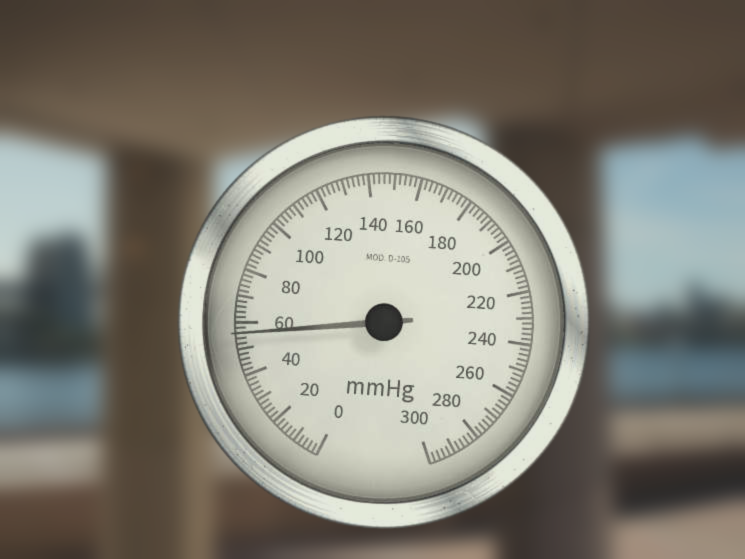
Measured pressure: 56 (mmHg)
